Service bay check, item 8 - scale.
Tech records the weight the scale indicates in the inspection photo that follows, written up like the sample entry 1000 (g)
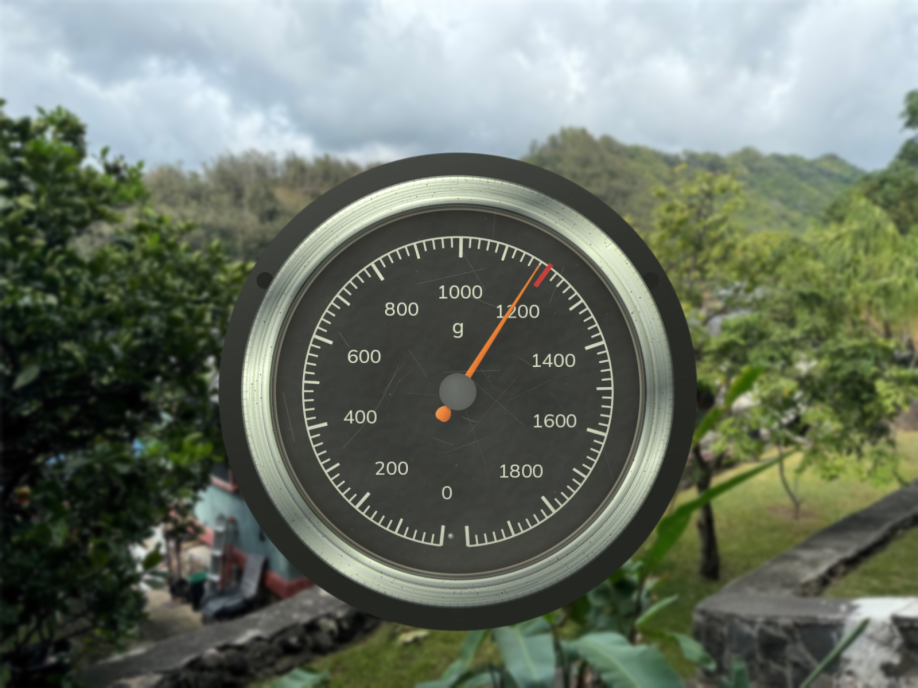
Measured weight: 1180 (g)
